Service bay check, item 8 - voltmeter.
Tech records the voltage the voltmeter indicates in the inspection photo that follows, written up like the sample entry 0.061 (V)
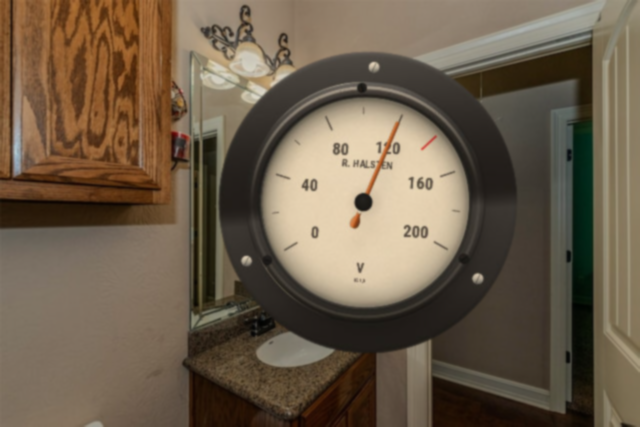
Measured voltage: 120 (V)
